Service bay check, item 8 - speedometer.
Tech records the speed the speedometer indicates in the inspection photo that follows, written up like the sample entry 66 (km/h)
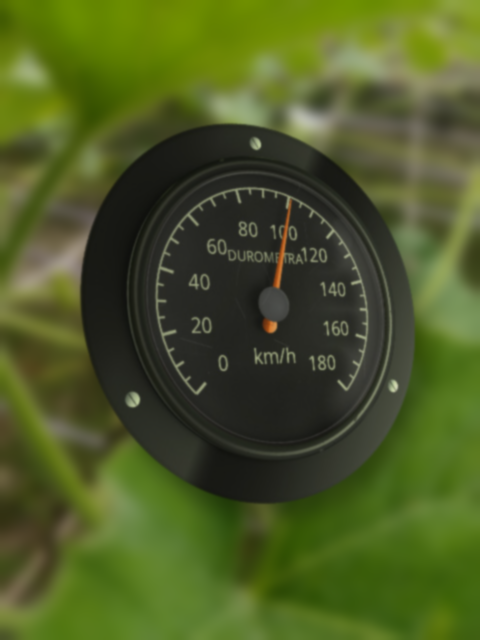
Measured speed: 100 (km/h)
